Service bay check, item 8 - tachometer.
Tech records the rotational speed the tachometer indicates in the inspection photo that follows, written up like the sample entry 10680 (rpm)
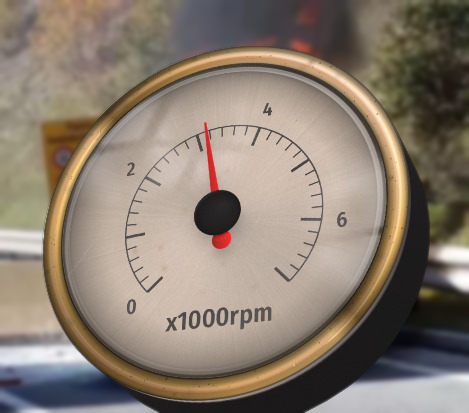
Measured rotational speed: 3200 (rpm)
